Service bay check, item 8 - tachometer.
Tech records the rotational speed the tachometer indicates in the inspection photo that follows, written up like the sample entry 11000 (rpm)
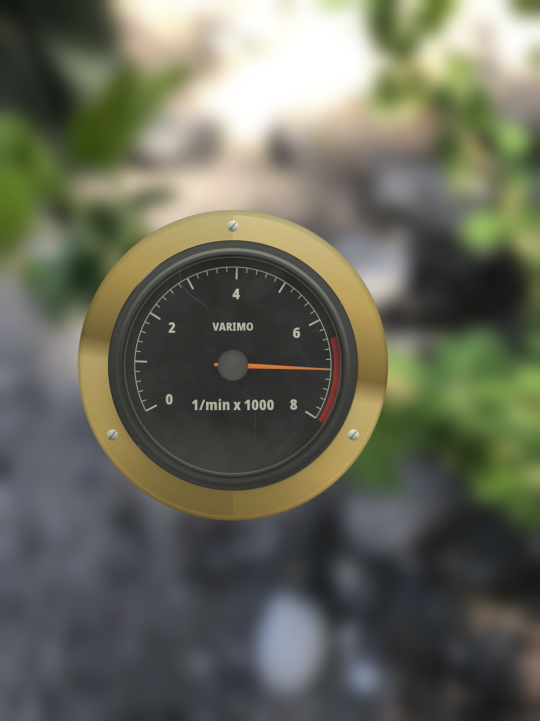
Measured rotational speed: 7000 (rpm)
